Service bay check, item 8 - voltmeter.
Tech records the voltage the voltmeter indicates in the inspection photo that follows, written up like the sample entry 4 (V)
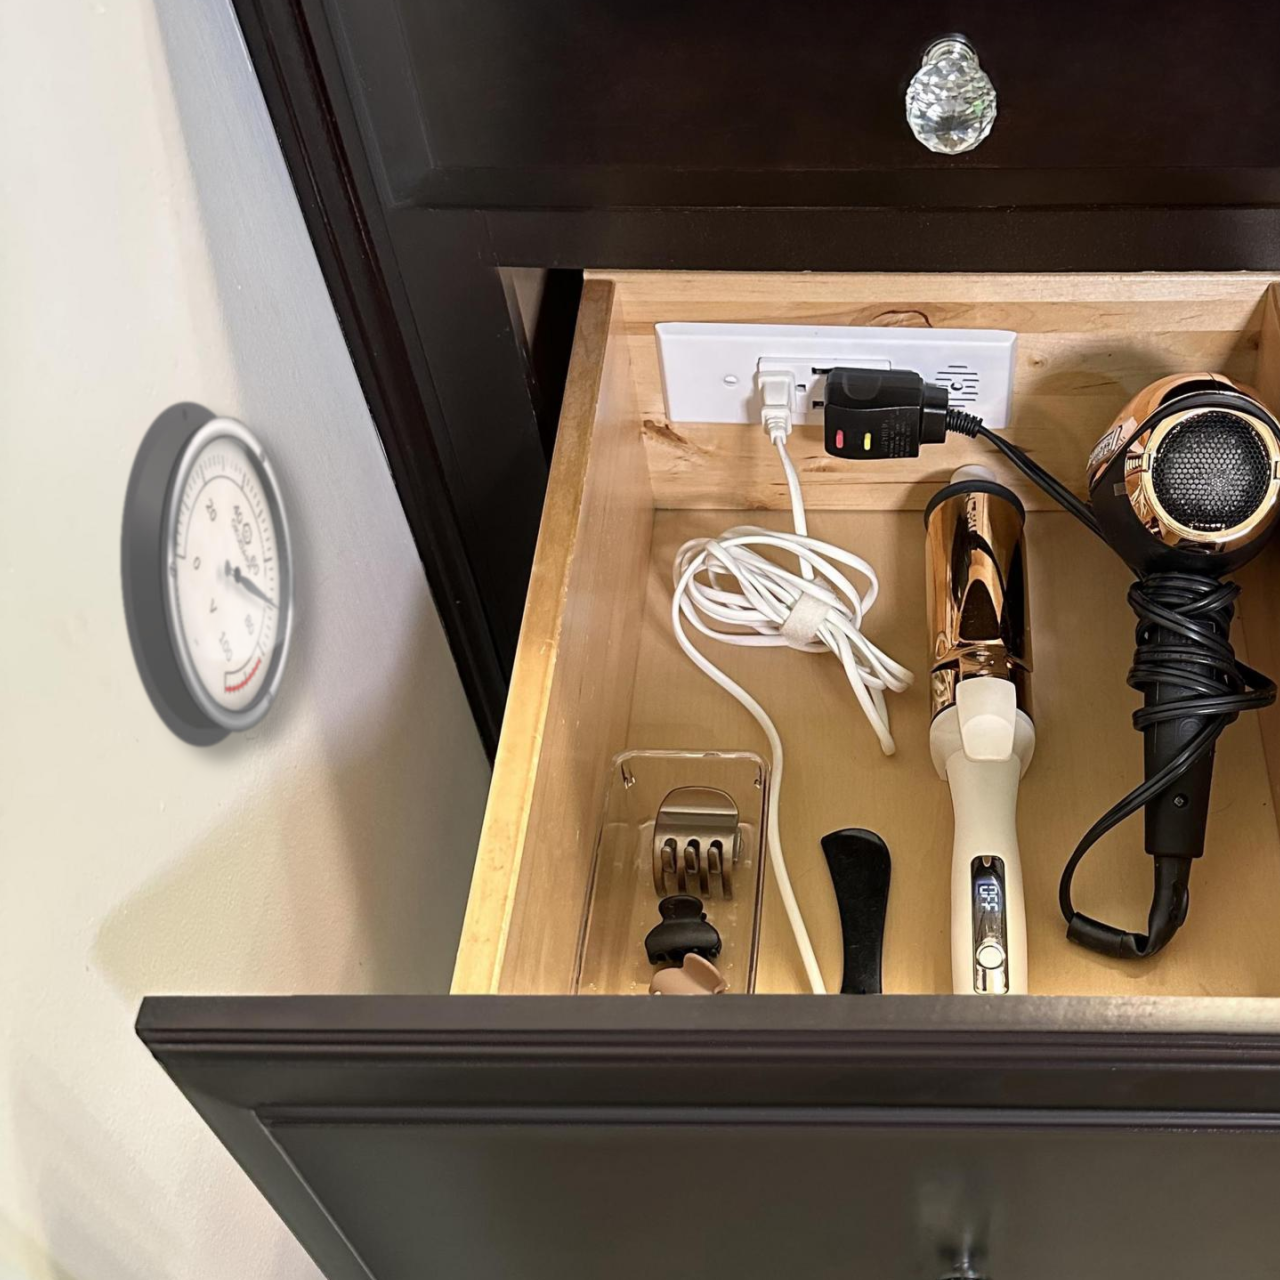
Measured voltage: 70 (V)
